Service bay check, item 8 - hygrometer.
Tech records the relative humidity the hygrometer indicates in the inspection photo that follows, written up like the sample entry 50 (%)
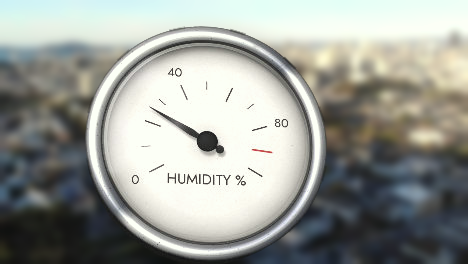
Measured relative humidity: 25 (%)
